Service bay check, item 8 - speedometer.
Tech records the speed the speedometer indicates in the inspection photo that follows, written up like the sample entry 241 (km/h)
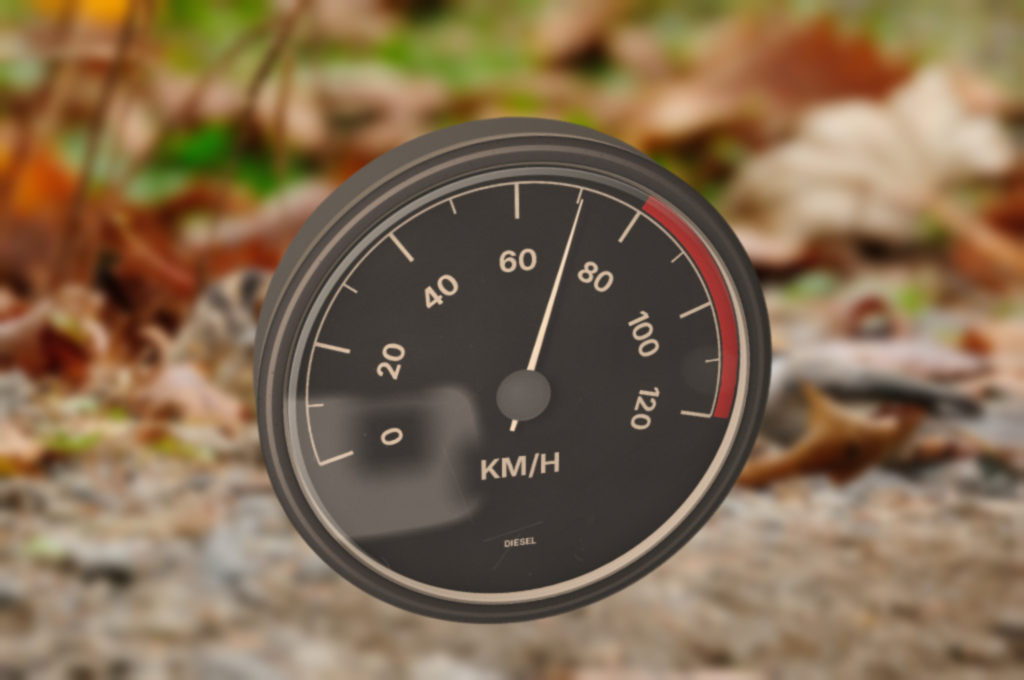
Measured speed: 70 (km/h)
